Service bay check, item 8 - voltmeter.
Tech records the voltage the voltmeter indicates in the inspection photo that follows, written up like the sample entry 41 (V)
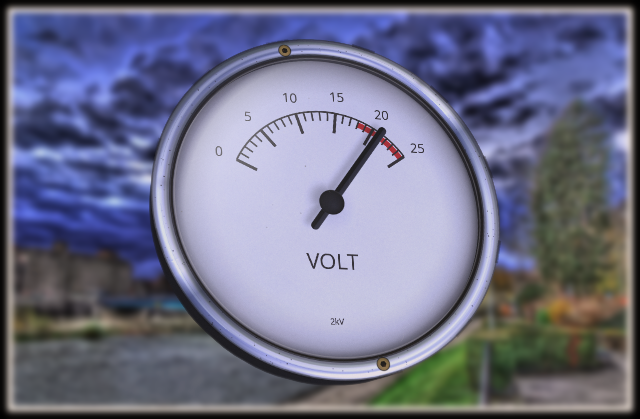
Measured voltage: 21 (V)
